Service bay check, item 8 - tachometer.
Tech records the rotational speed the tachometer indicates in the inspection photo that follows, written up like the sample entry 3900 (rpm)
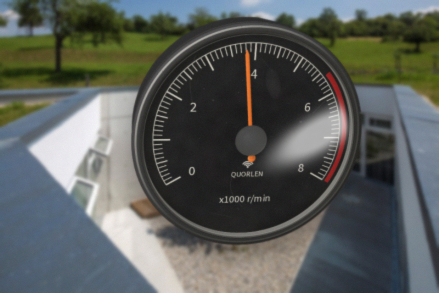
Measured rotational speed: 3800 (rpm)
